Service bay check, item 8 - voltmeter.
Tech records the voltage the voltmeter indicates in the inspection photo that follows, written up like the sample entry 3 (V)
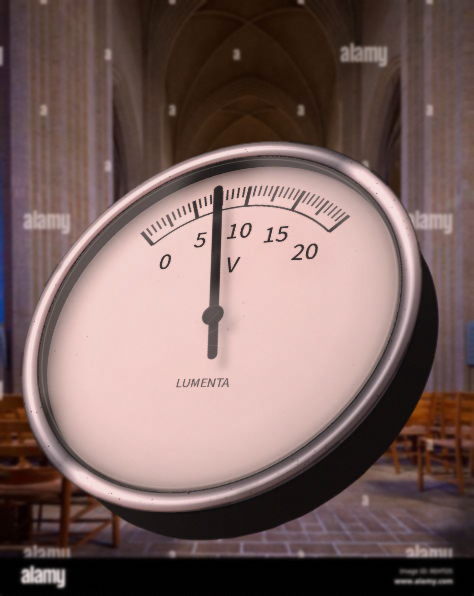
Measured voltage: 7.5 (V)
